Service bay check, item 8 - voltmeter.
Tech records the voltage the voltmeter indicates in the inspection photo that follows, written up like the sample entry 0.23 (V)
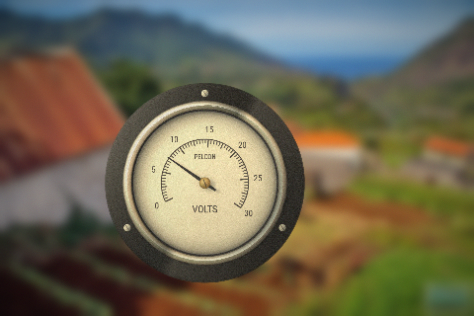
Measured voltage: 7.5 (V)
